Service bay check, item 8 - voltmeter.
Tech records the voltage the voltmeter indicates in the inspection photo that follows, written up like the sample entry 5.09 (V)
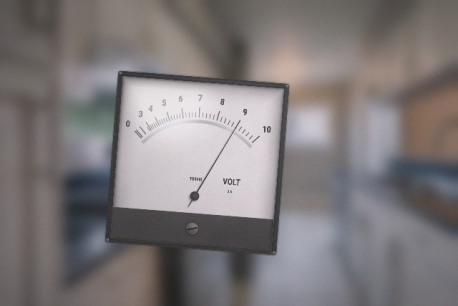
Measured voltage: 9 (V)
